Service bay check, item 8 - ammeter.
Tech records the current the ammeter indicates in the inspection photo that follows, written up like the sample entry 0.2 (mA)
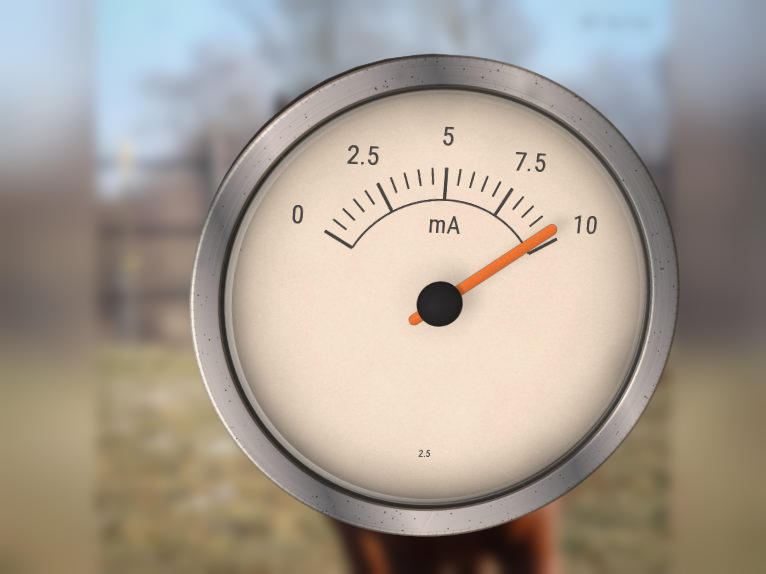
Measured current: 9.5 (mA)
